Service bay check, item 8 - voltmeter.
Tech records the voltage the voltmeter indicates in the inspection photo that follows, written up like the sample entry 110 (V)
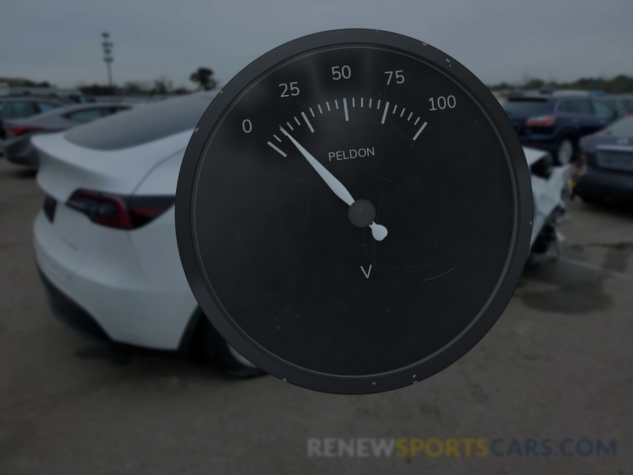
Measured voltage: 10 (V)
